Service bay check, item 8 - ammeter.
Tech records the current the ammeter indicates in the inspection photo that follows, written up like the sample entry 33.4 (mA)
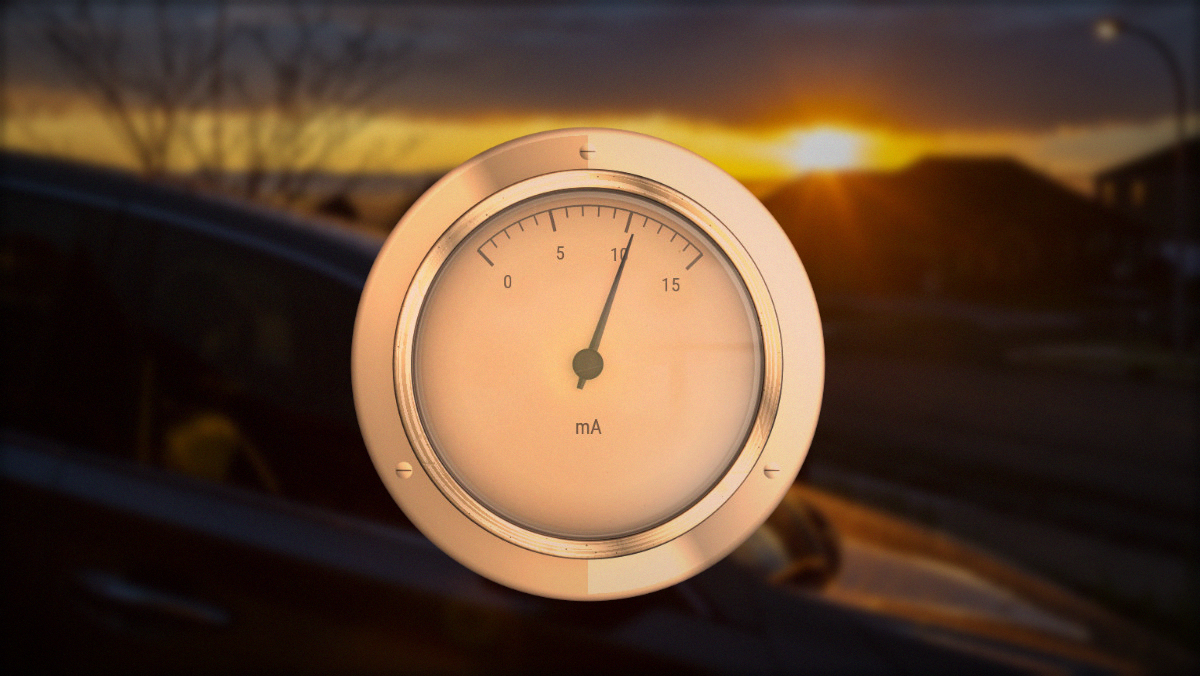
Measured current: 10.5 (mA)
